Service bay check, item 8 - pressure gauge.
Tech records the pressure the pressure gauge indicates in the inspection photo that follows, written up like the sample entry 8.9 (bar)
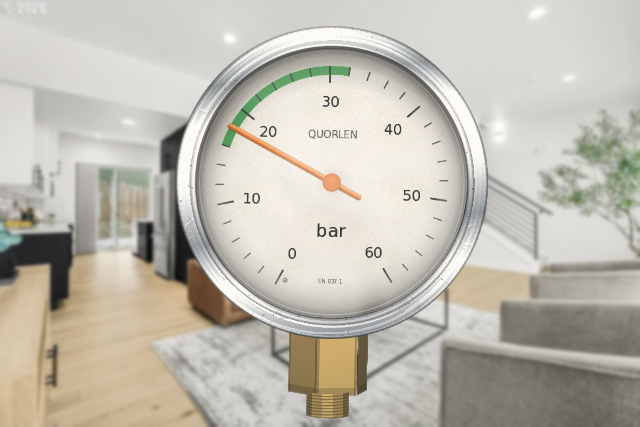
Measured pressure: 18 (bar)
